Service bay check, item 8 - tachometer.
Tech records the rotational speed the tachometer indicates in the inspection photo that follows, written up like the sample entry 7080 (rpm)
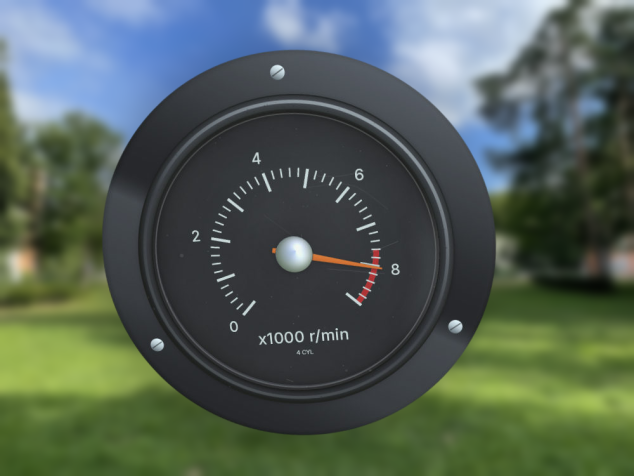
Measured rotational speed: 8000 (rpm)
